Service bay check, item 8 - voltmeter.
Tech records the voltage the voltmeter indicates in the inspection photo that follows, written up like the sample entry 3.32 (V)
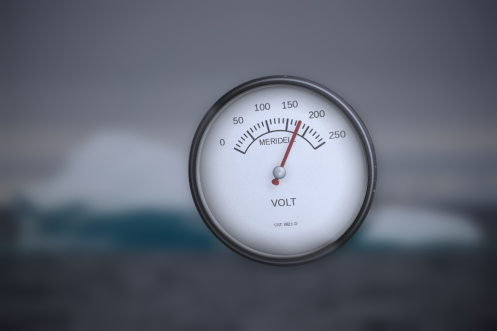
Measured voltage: 180 (V)
